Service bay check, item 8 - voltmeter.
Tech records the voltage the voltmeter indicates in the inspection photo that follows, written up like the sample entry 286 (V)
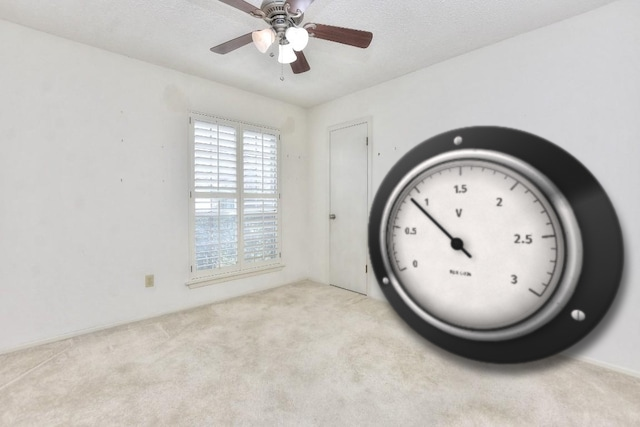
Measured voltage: 0.9 (V)
